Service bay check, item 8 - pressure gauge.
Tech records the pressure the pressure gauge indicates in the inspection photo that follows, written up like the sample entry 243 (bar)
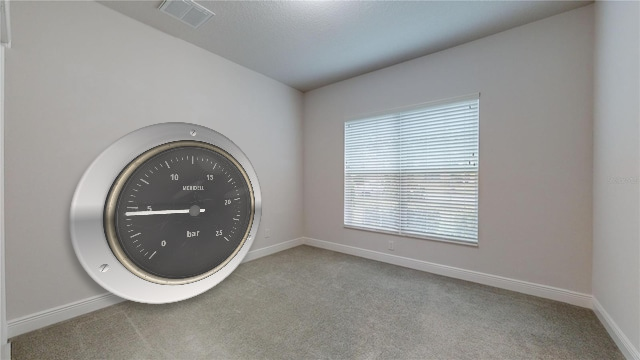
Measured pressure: 4.5 (bar)
